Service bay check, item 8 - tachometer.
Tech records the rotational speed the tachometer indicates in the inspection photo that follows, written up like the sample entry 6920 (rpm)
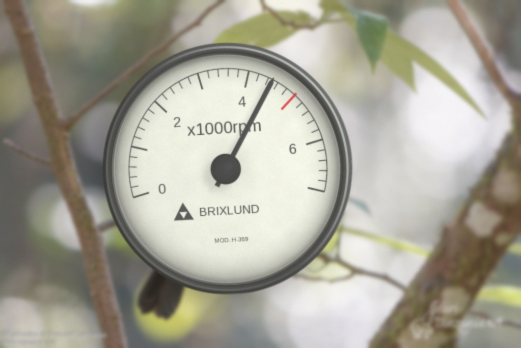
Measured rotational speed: 4500 (rpm)
